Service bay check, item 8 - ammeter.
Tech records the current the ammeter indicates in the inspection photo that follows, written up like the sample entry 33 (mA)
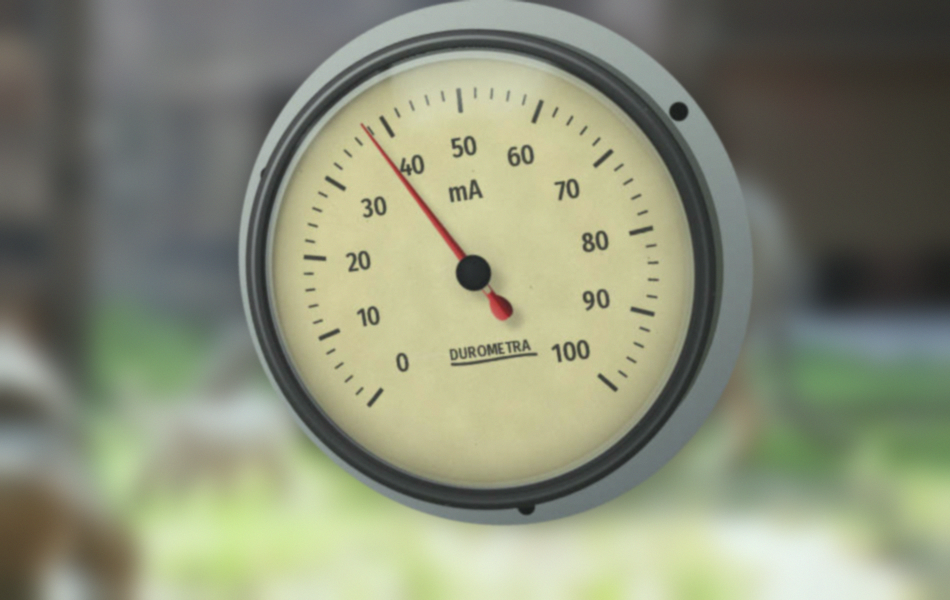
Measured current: 38 (mA)
